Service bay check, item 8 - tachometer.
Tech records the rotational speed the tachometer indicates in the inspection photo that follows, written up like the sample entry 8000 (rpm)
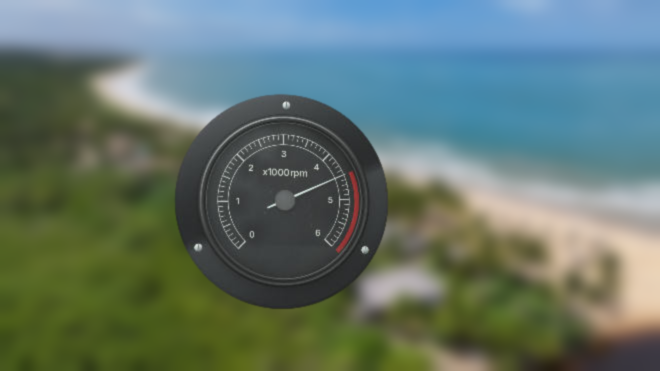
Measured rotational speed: 4500 (rpm)
